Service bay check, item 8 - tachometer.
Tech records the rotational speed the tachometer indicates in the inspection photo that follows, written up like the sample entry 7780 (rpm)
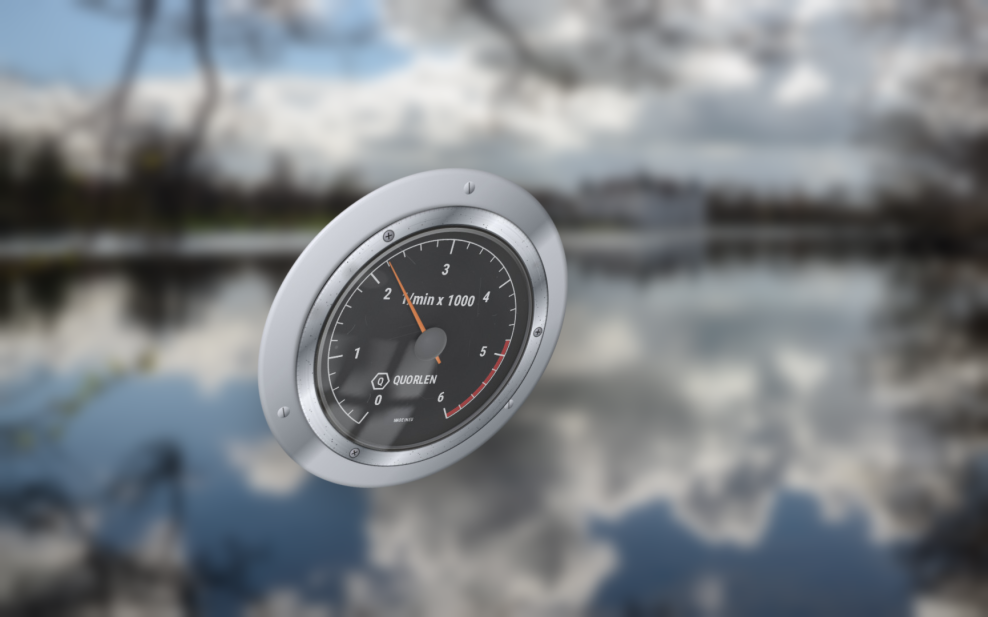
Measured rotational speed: 2200 (rpm)
